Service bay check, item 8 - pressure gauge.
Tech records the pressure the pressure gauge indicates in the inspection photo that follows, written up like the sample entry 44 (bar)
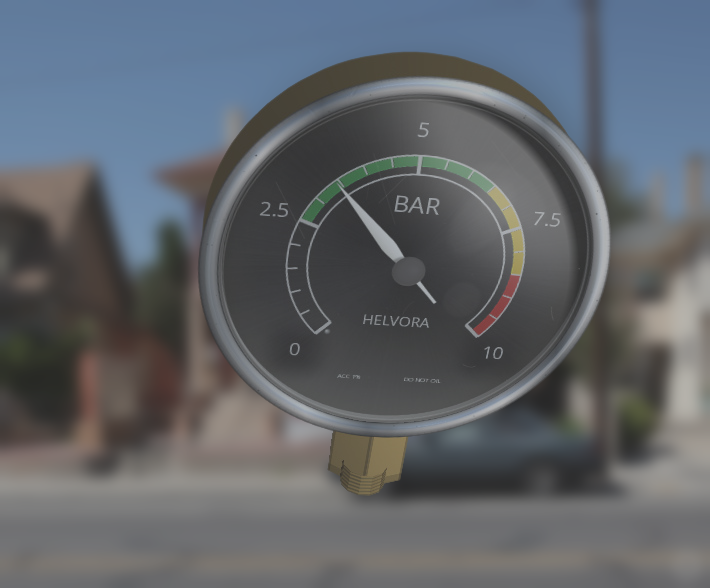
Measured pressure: 3.5 (bar)
